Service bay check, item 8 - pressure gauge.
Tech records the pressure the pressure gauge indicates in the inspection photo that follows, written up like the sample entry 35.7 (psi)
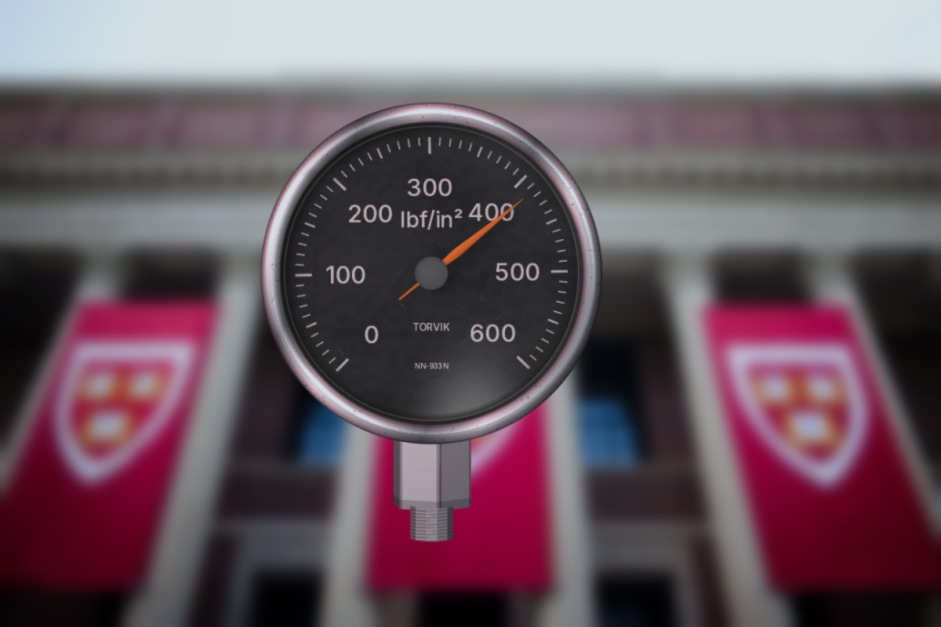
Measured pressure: 415 (psi)
